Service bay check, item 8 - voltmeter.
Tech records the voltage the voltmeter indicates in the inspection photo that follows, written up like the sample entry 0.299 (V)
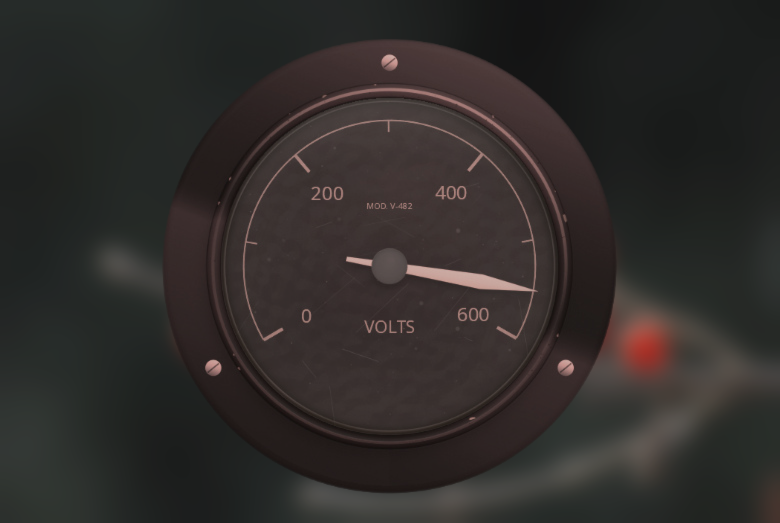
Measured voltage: 550 (V)
